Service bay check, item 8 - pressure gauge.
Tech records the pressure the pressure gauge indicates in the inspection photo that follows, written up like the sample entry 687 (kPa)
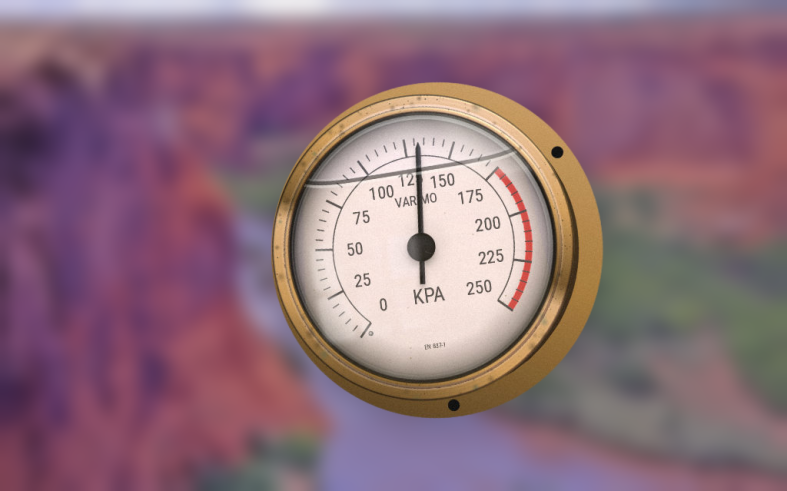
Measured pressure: 132.5 (kPa)
